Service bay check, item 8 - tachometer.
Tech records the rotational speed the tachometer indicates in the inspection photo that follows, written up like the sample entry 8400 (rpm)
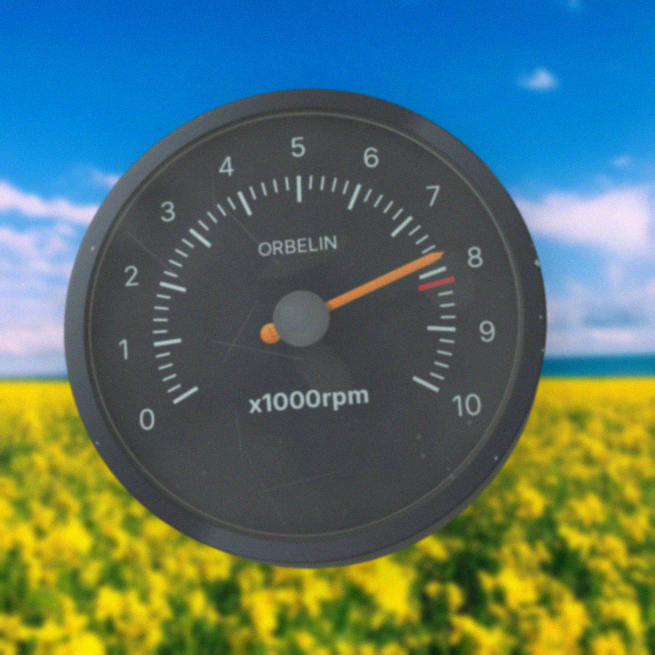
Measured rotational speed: 7800 (rpm)
